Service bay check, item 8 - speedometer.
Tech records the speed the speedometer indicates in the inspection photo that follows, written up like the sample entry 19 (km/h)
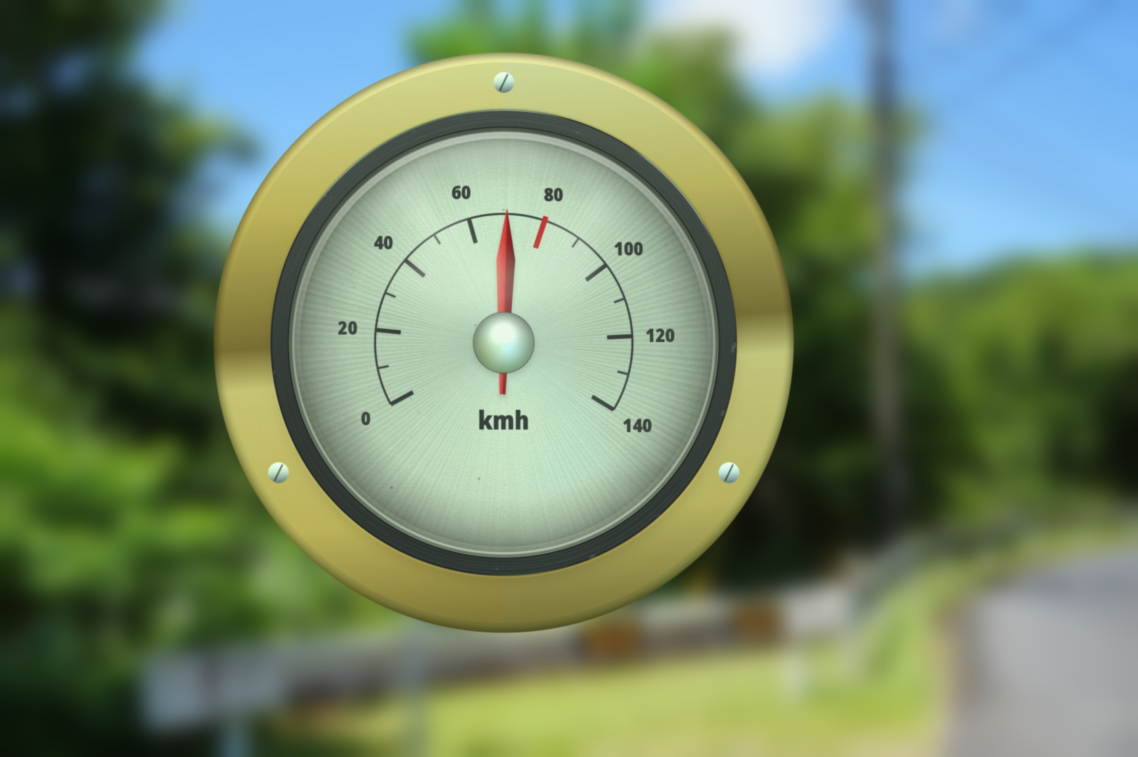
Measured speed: 70 (km/h)
